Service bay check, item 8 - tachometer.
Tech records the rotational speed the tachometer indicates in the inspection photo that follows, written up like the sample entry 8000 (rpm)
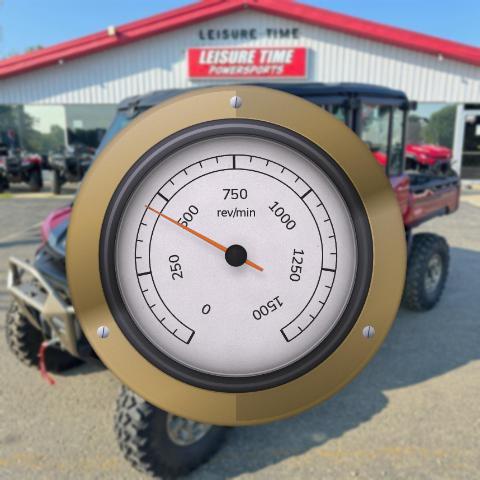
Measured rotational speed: 450 (rpm)
